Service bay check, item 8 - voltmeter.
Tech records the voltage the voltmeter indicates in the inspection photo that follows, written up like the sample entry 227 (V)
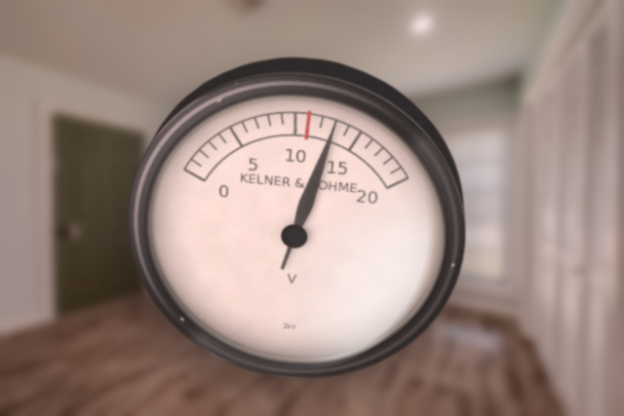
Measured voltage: 13 (V)
